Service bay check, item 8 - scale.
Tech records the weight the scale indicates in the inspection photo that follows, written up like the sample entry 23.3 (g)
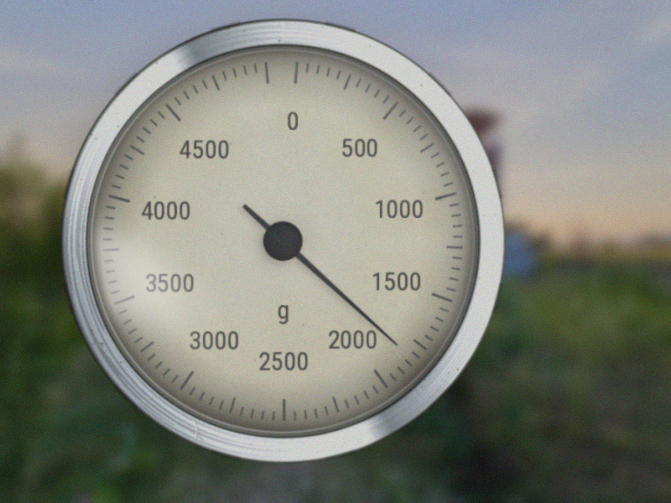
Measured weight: 1825 (g)
